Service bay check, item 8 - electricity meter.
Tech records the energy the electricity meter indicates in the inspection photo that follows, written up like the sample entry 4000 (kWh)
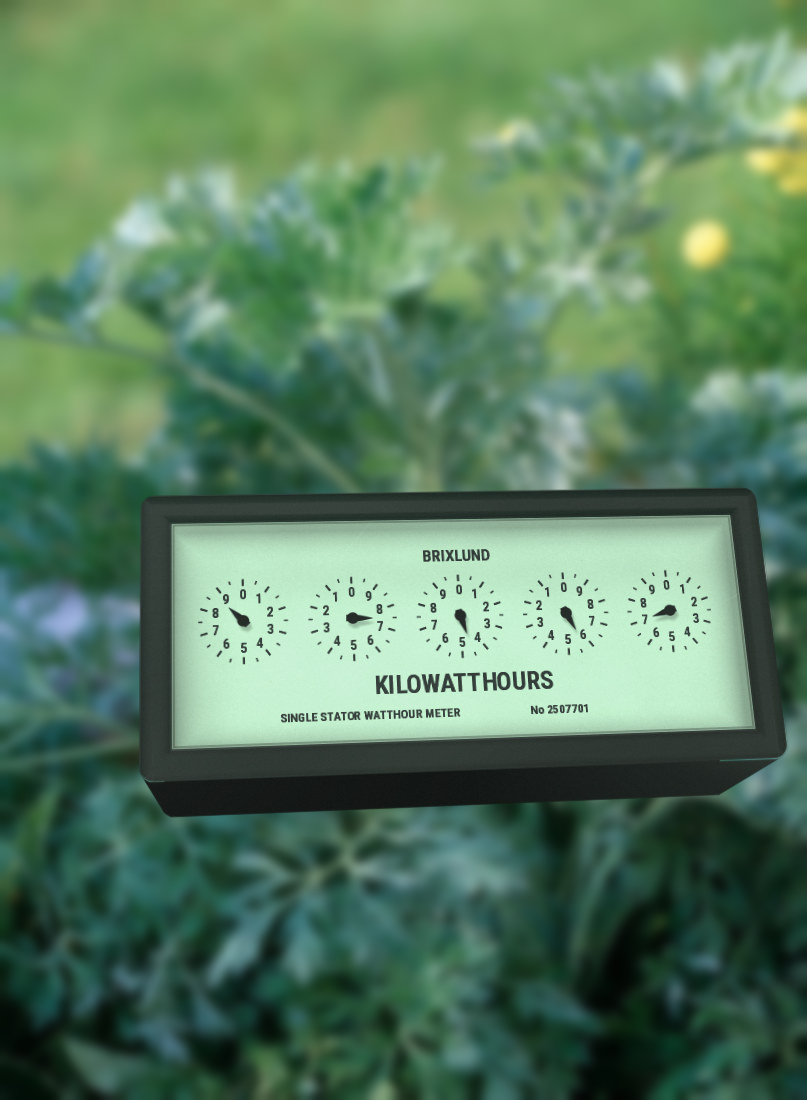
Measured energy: 87457 (kWh)
